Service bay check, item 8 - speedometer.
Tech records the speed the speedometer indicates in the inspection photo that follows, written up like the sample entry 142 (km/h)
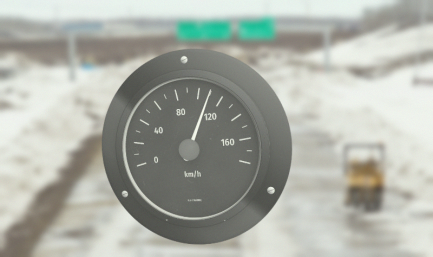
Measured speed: 110 (km/h)
